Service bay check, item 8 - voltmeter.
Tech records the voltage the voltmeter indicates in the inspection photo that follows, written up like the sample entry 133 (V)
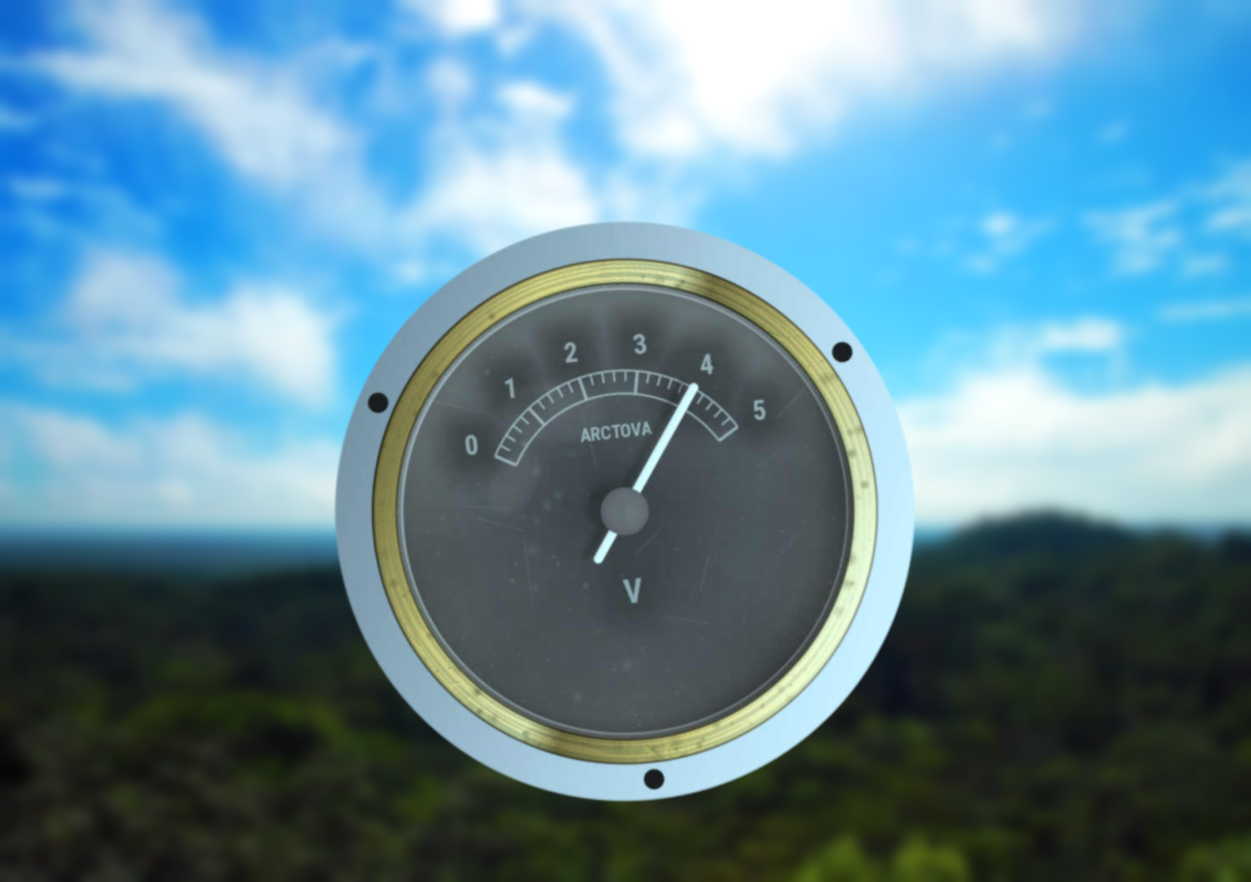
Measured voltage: 4 (V)
